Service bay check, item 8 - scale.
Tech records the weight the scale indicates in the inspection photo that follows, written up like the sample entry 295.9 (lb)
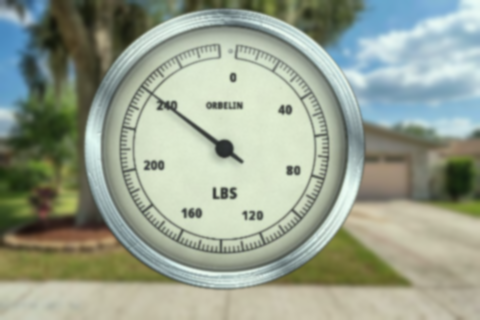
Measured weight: 240 (lb)
